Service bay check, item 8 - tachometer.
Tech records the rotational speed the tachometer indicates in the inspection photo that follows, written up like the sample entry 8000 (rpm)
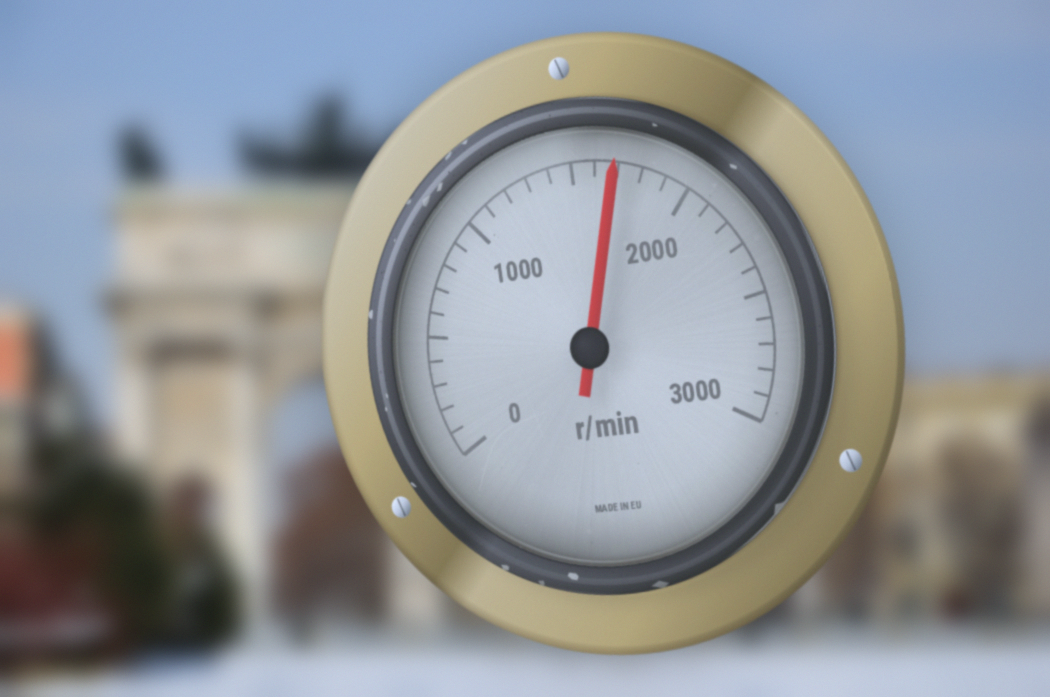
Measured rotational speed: 1700 (rpm)
